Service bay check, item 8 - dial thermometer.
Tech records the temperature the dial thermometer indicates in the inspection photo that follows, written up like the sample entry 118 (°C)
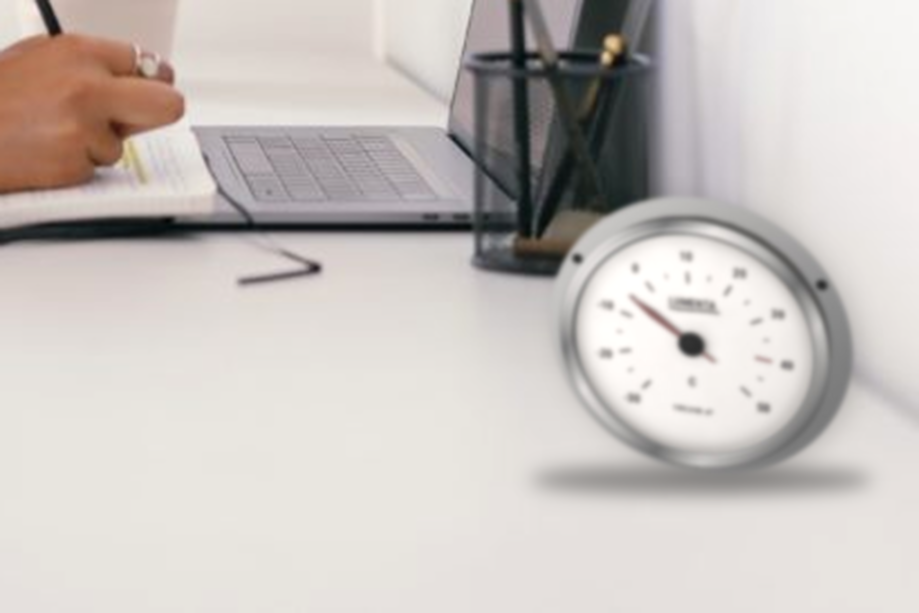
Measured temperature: -5 (°C)
